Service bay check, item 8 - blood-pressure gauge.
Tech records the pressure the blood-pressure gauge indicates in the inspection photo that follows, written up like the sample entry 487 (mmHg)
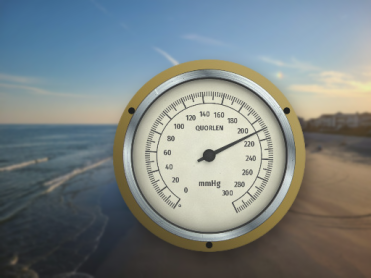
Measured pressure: 210 (mmHg)
